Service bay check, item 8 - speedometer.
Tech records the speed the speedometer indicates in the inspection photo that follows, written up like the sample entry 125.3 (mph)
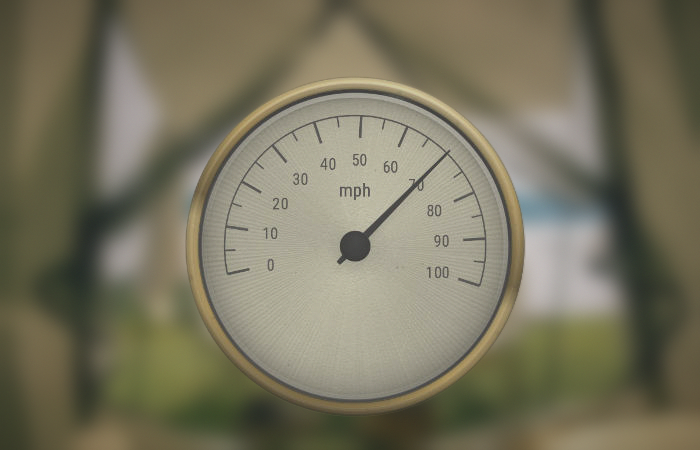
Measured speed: 70 (mph)
